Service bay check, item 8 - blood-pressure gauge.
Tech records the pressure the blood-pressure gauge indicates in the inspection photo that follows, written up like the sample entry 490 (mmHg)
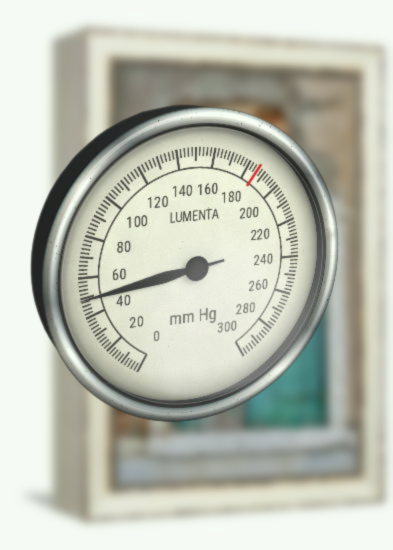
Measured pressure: 50 (mmHg)
